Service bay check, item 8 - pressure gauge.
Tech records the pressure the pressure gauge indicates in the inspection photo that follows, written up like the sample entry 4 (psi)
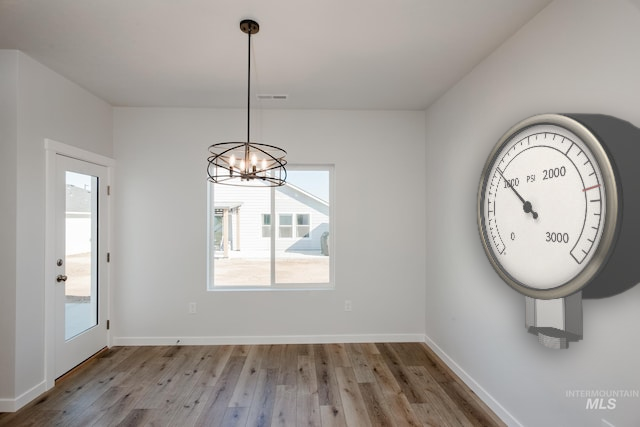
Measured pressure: 1000 (psi)
